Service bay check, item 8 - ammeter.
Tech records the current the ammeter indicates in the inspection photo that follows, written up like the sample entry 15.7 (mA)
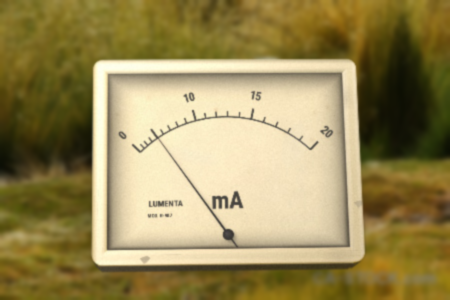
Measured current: 5 (mA)
